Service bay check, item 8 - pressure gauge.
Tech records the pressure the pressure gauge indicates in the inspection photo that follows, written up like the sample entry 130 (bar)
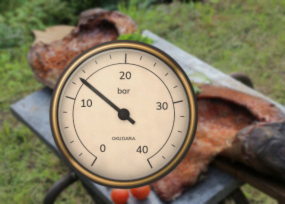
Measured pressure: 13 (bar)
